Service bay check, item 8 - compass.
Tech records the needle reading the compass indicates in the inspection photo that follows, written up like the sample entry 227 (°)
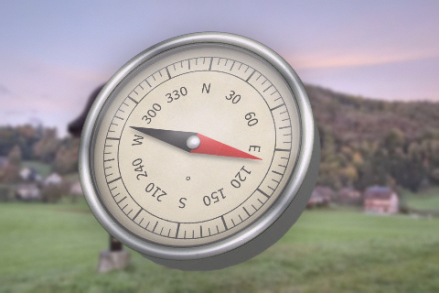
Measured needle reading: 100 (°)
